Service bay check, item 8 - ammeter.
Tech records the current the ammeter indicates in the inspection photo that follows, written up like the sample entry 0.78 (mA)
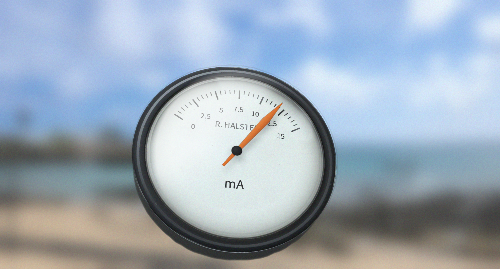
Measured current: 12 (mA)
